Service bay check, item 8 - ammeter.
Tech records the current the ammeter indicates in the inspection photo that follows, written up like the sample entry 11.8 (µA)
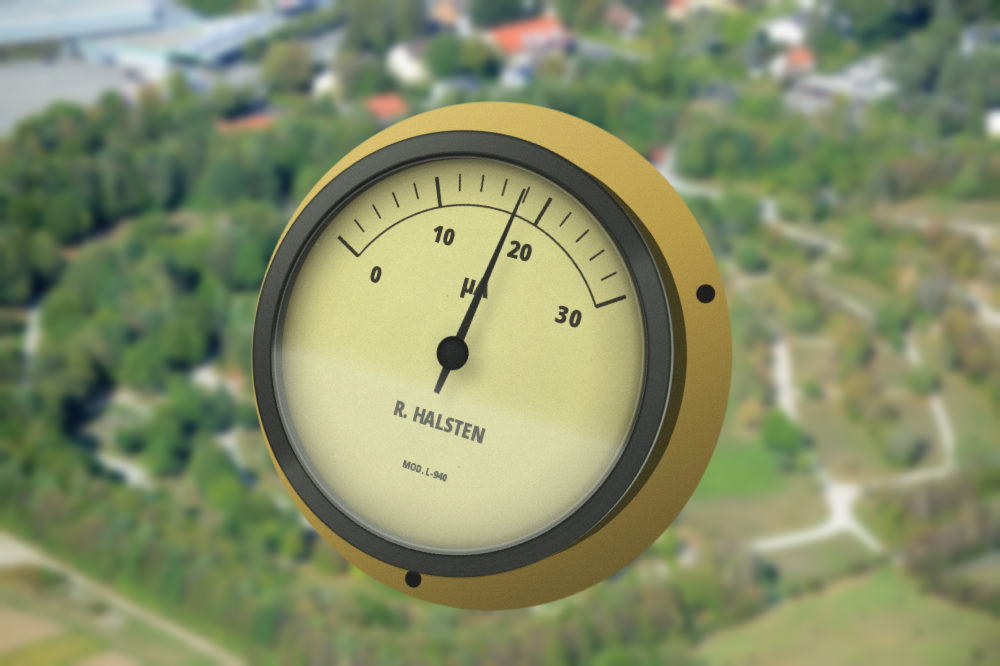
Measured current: 18 (µA)
